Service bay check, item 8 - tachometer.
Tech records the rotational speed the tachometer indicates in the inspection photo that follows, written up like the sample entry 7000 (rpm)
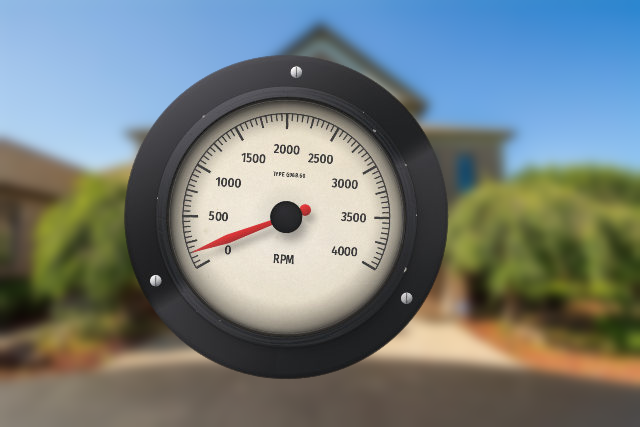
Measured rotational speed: 150 (rpm)
